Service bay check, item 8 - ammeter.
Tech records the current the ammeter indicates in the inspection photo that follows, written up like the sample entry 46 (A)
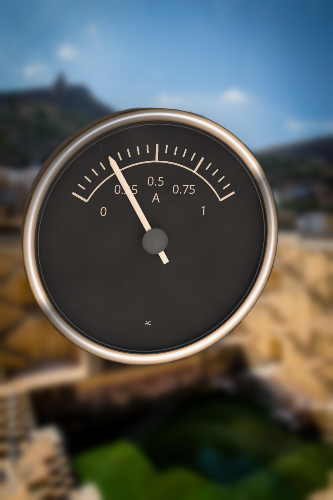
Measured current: 0.25 (A)
